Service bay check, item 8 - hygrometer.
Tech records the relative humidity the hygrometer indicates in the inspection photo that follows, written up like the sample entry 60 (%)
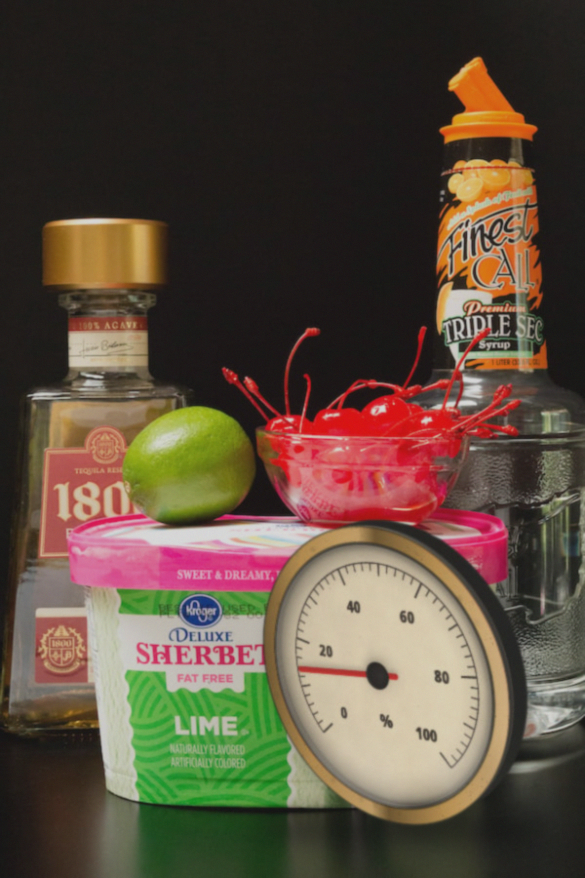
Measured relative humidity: 14 (%)
